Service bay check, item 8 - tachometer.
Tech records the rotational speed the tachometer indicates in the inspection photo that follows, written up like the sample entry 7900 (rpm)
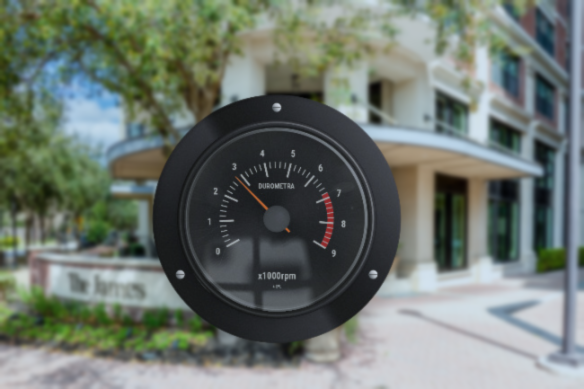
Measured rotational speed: 2800 (rpm)
